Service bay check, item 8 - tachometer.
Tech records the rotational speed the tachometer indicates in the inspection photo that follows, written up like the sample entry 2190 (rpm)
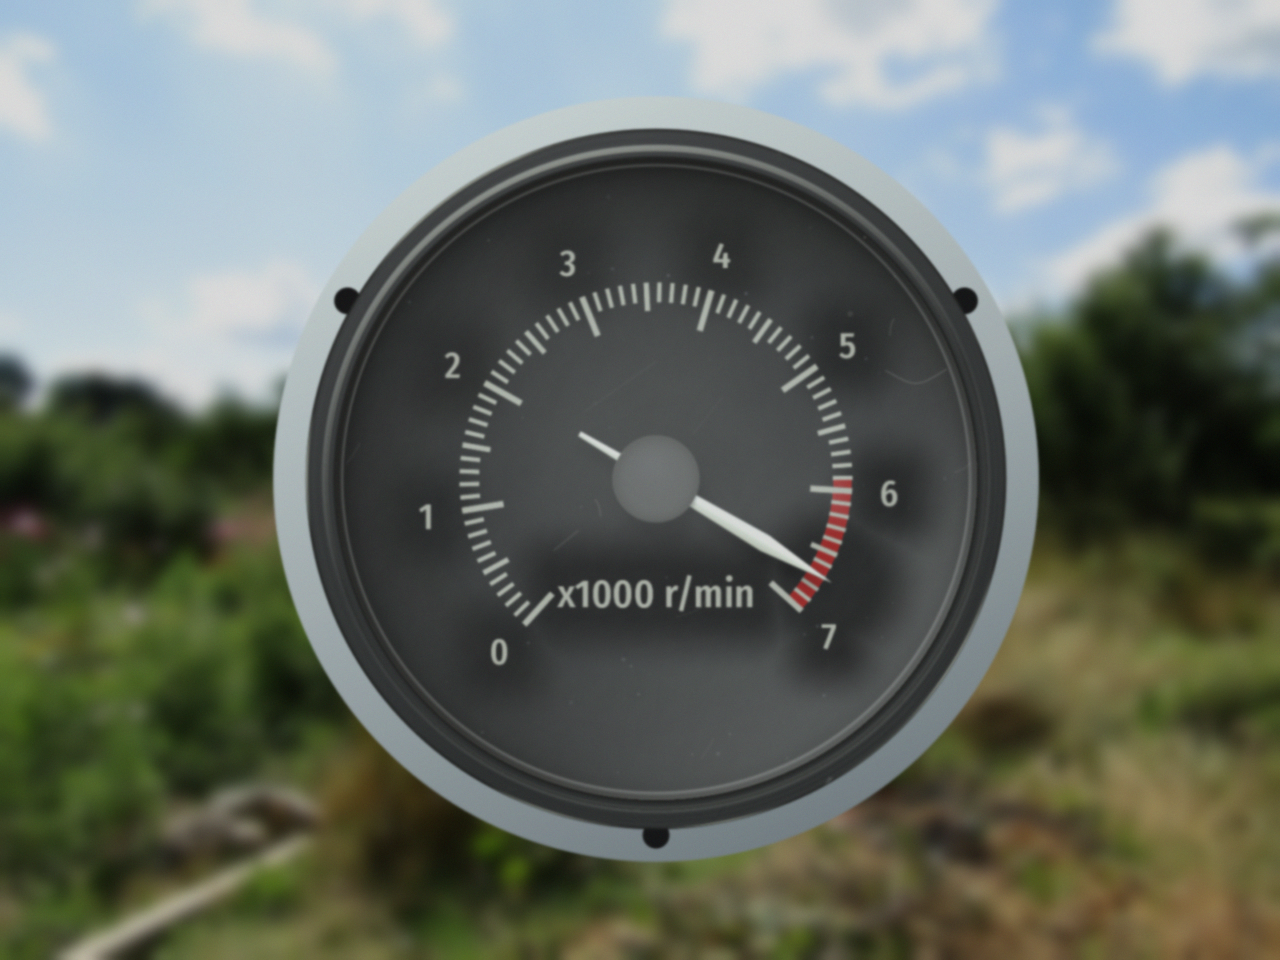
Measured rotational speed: 6700 (rpm)
